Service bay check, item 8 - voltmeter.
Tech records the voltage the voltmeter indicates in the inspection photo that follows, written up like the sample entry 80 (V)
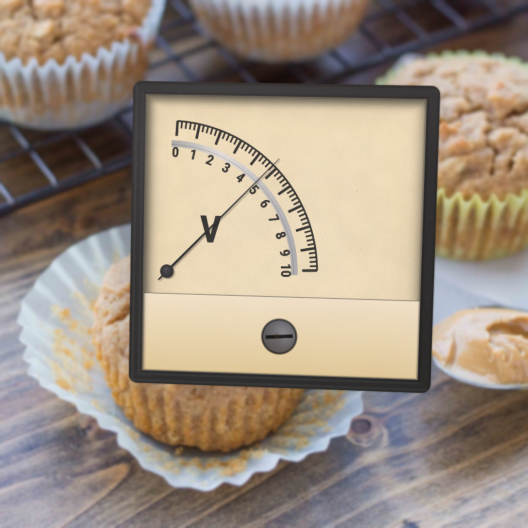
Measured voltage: 4.8 (V)
